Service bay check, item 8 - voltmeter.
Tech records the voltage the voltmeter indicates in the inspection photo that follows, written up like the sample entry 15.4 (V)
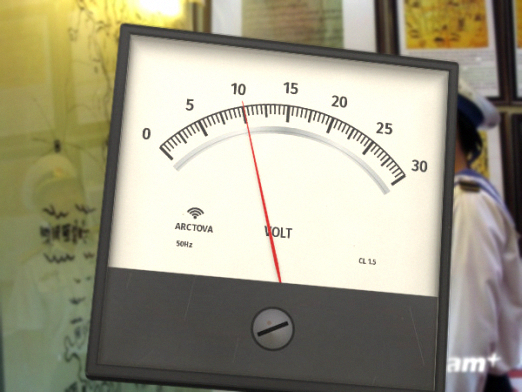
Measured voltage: 10 (V)
